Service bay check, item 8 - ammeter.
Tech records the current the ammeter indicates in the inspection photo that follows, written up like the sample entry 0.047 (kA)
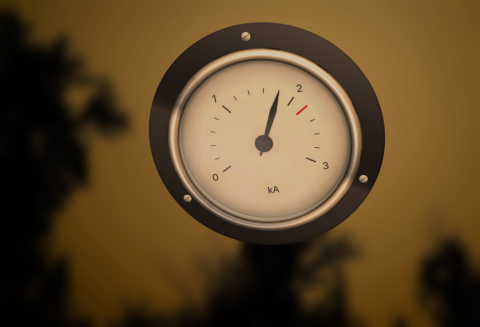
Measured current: 1.8 (kA)
